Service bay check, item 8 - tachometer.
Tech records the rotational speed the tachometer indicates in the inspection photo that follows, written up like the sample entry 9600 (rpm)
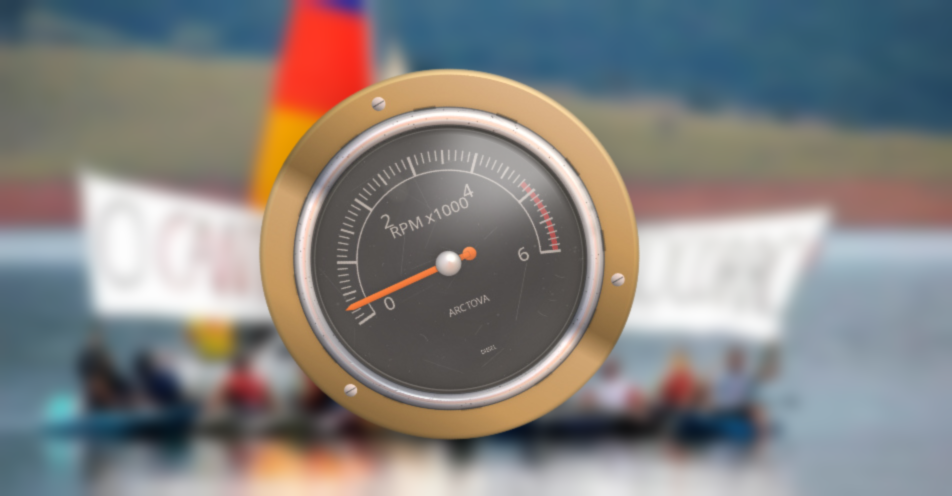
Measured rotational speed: 300 (rpm)
